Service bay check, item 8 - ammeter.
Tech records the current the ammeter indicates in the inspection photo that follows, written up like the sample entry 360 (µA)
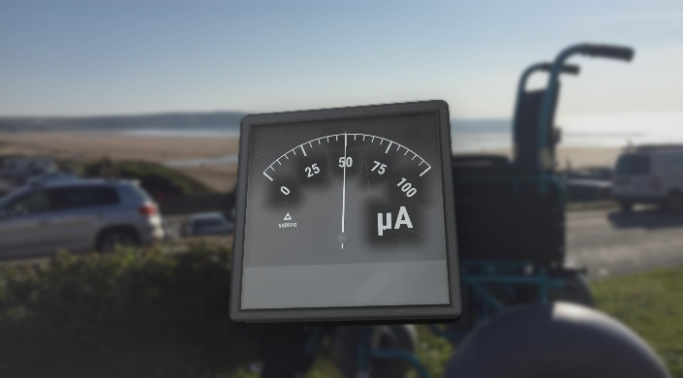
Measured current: 50 (µA)
